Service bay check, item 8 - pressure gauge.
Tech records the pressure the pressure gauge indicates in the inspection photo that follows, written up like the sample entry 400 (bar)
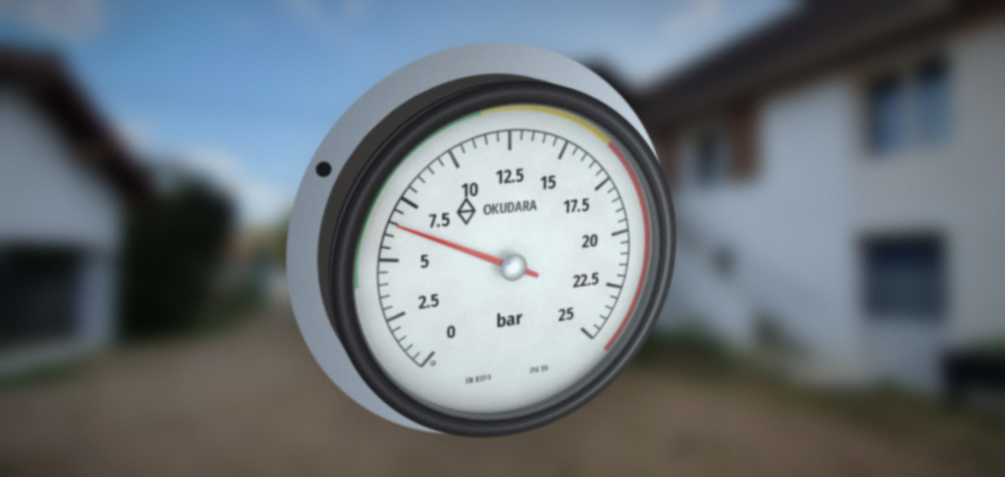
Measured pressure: 6.5 (bar)
